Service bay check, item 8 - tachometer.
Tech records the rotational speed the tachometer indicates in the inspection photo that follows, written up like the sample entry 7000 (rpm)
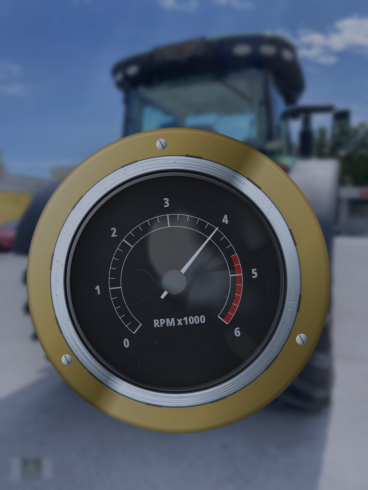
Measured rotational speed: 4000 (rpm)
